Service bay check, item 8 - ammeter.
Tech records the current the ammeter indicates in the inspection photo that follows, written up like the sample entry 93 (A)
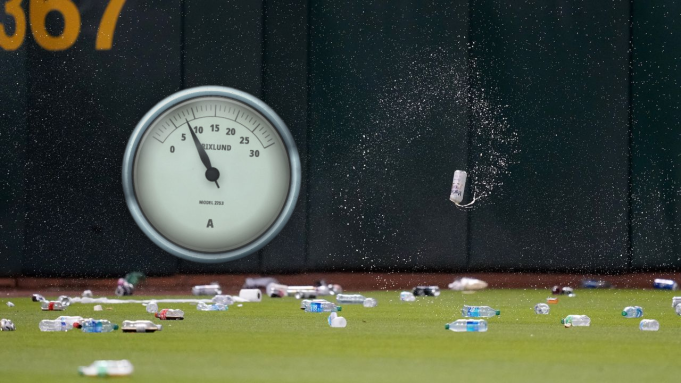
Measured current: 8 (A)
